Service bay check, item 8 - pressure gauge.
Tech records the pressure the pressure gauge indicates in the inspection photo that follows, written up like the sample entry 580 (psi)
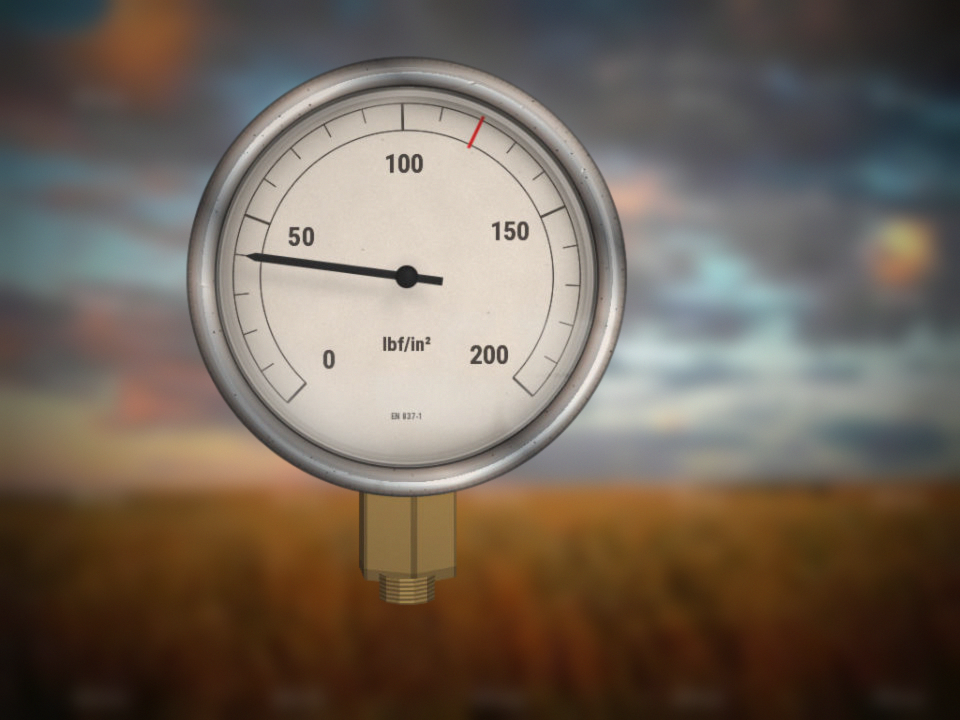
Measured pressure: 40 (psi)
